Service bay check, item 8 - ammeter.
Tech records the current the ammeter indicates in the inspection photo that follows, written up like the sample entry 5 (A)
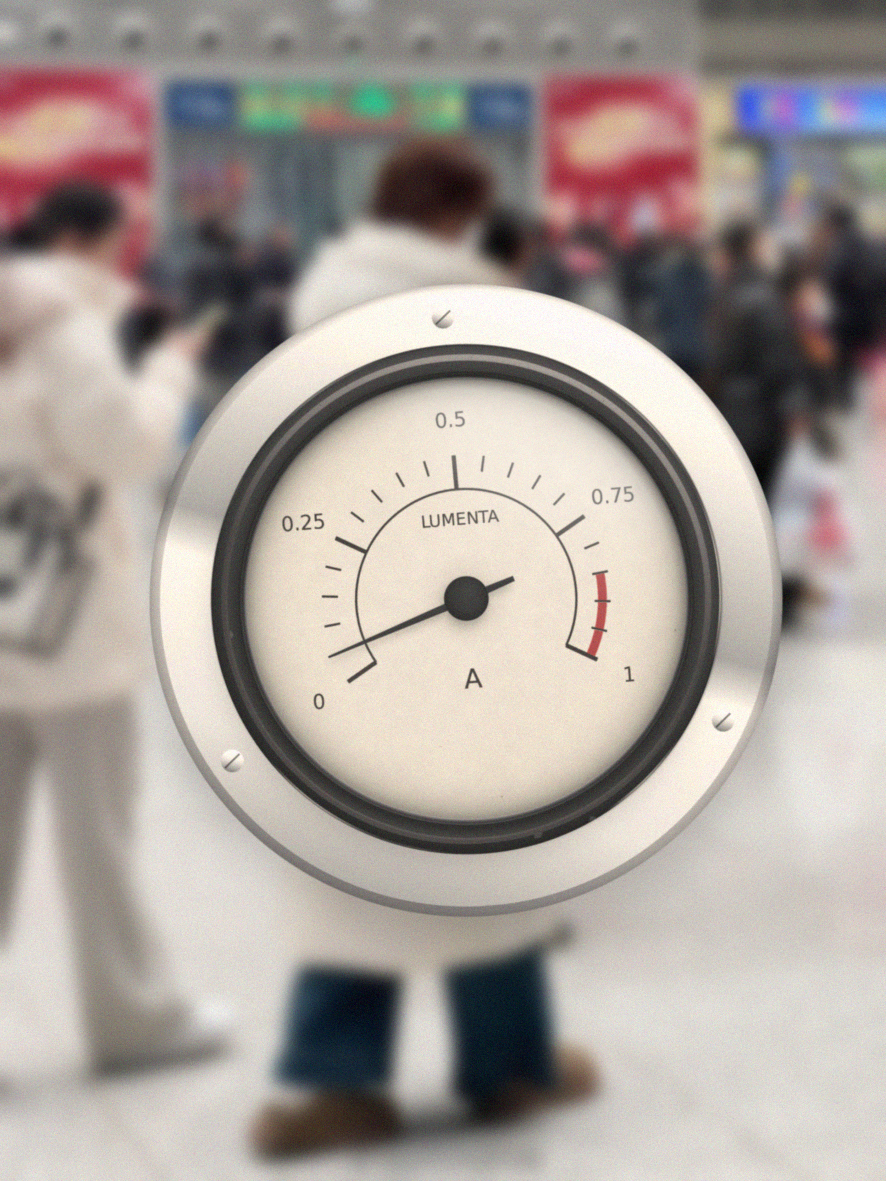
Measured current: 0.05 (A)
